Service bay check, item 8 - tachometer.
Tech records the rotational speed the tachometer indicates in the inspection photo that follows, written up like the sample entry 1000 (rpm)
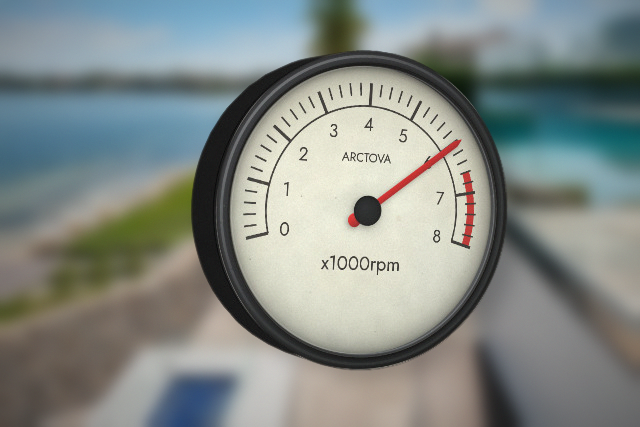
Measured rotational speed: 6000 (rpm)
